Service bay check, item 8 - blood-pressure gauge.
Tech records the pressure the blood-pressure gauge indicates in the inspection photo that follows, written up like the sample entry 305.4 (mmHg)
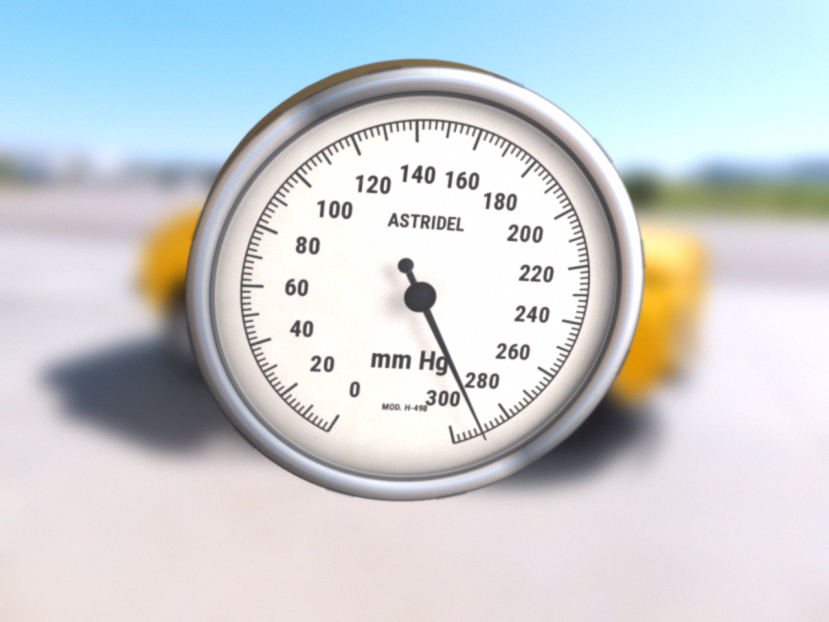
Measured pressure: 290 (mmHg)
